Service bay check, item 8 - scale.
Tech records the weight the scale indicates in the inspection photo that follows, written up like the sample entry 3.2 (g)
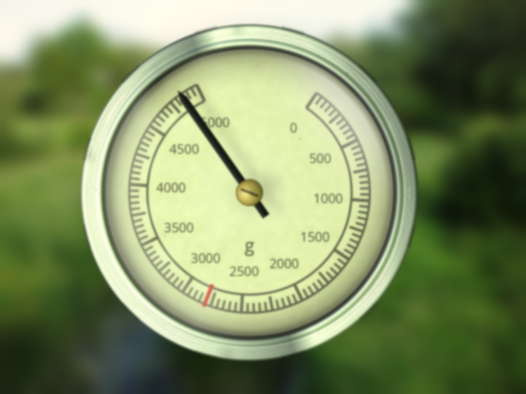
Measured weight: 4850 (g)
